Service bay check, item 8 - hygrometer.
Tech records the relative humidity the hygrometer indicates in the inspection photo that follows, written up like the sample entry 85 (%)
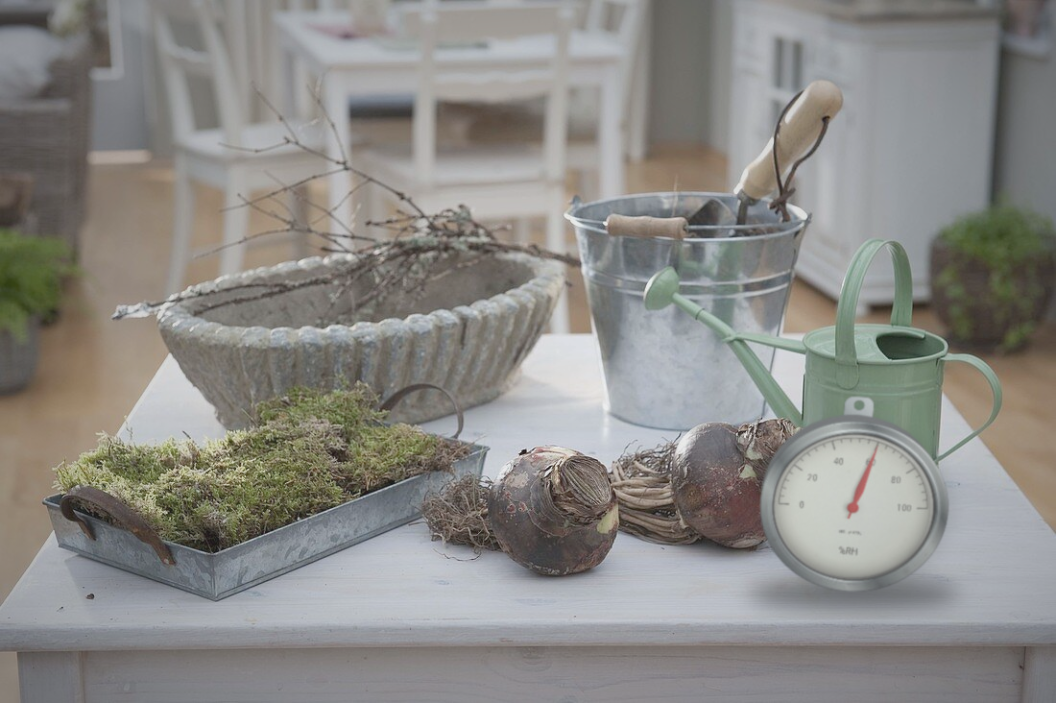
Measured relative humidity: 60 (%)
